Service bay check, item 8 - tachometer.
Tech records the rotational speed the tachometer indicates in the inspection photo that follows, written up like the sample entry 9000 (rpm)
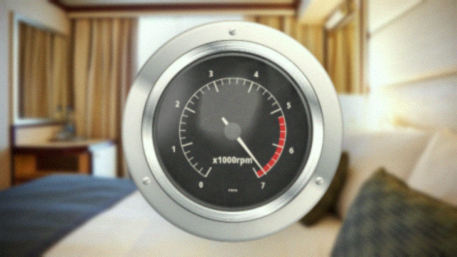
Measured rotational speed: 6800 (rpm)
